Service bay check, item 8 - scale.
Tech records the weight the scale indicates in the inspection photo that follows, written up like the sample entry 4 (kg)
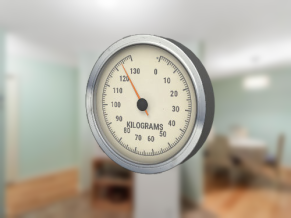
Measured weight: 125 (kg)
